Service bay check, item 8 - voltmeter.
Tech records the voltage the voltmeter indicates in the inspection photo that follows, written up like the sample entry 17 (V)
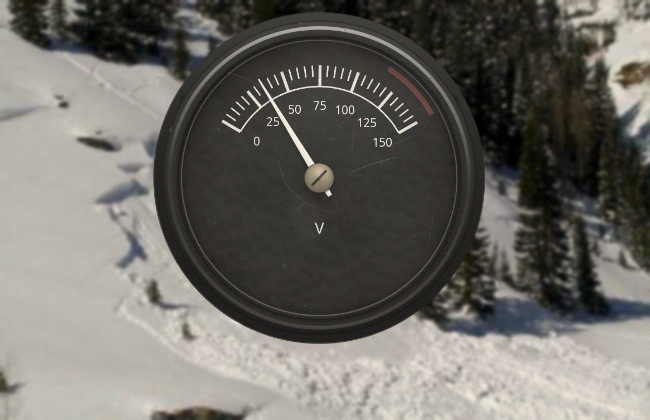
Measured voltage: 35 (V)
